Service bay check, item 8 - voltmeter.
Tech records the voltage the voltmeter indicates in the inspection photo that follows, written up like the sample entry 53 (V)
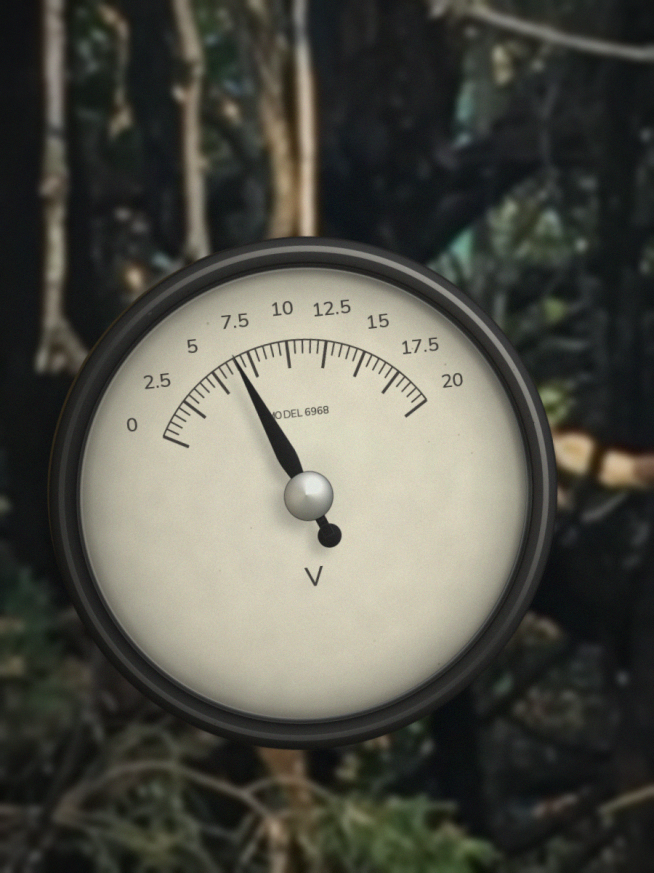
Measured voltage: 6.5 (V)
